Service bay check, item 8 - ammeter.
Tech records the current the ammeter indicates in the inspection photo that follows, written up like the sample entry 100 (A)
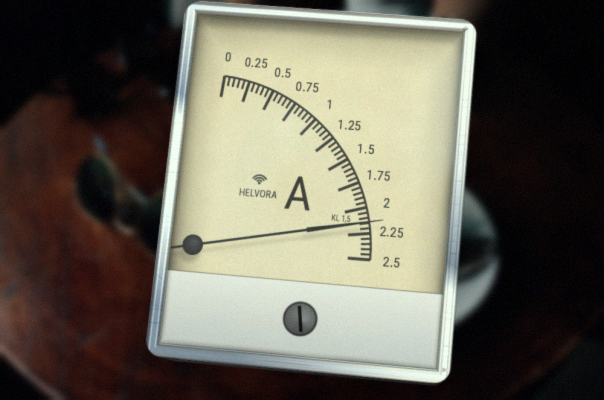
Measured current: 2.15 (A)
